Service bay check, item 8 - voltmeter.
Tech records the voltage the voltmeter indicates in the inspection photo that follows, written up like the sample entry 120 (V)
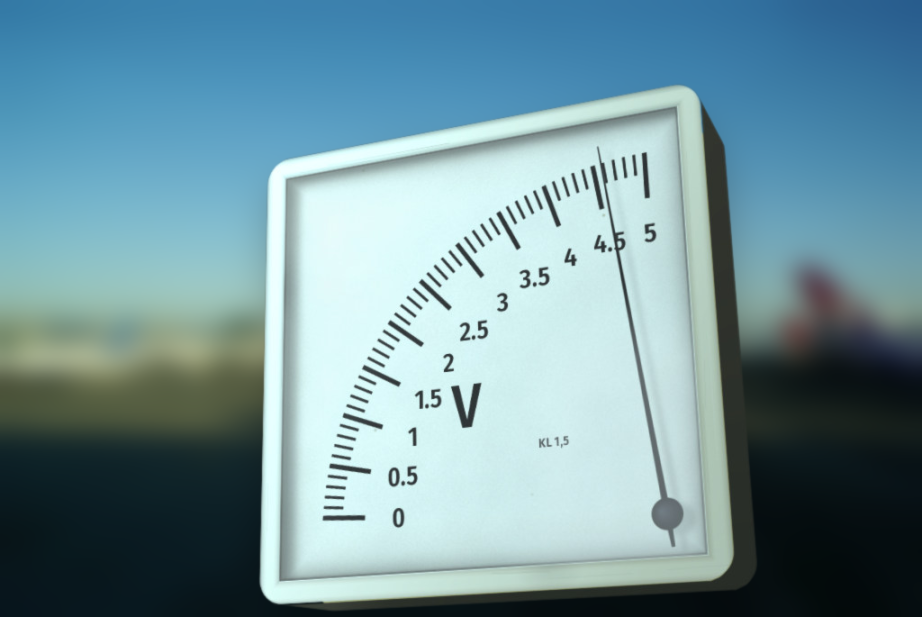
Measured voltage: 4.6 (V)
